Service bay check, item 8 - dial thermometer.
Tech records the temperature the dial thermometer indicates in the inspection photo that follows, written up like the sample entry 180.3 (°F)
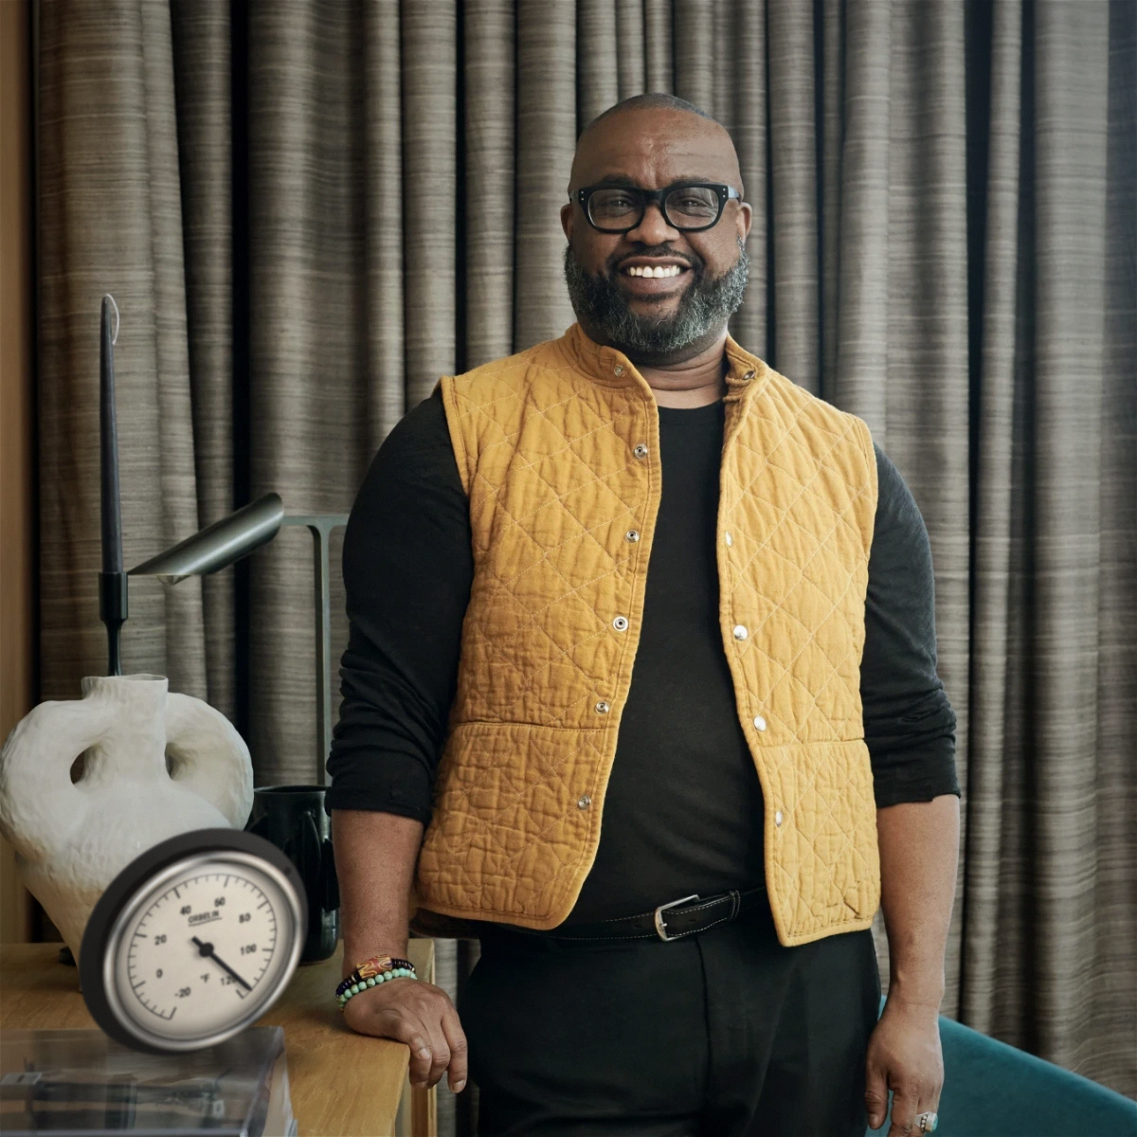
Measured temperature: 116 (°F)
